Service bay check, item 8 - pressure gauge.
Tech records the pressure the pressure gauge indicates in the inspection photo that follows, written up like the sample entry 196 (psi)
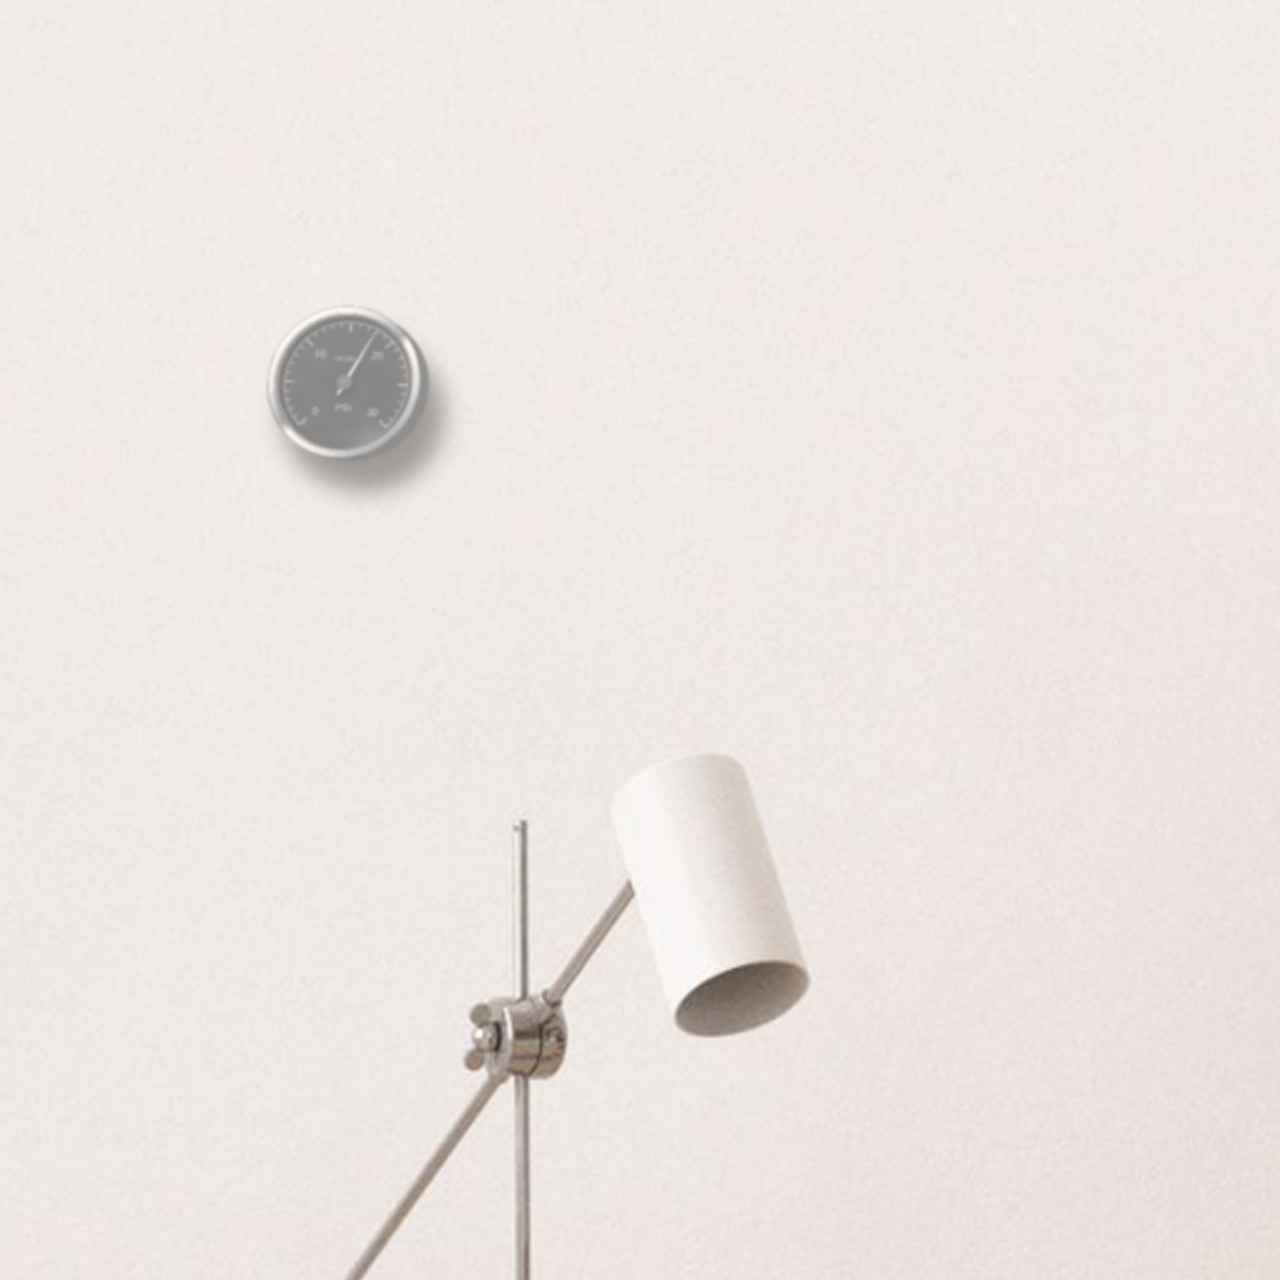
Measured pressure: 18 (psi)
